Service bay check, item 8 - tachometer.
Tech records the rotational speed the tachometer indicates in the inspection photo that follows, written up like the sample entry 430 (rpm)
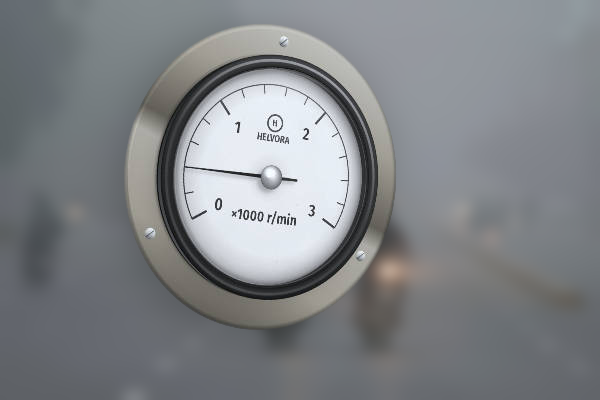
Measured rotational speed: 400 (rpm)
